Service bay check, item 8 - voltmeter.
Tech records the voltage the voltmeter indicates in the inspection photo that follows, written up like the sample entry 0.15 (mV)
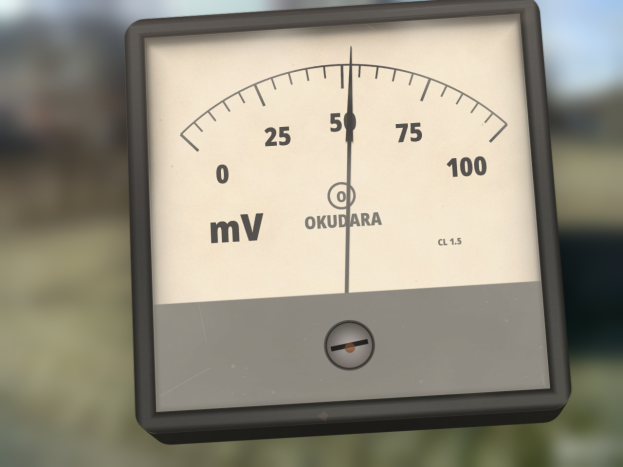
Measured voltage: 52.5 (mV)
